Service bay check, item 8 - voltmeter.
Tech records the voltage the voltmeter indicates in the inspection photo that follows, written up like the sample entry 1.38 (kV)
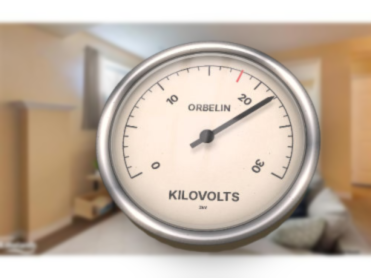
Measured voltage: 22 (kV)
